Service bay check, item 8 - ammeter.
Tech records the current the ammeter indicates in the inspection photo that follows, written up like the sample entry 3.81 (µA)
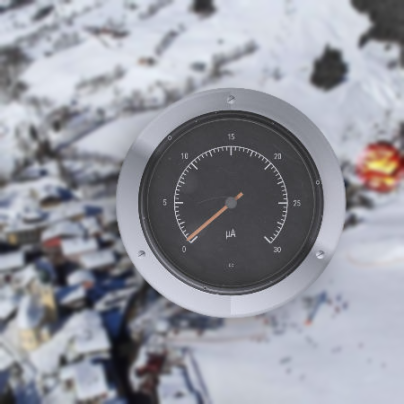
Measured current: 0.5 (µA)
